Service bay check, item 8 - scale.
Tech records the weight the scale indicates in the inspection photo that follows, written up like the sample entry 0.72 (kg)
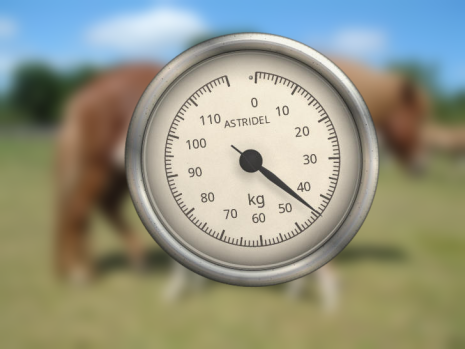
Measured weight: 44 (kg)
